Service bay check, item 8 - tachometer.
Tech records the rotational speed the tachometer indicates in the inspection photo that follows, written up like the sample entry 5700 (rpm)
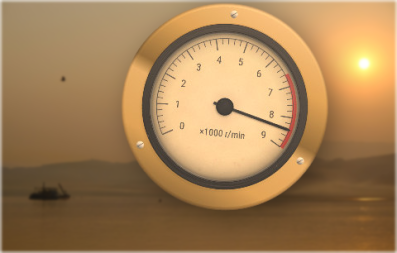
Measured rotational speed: 8400 (rpm)
